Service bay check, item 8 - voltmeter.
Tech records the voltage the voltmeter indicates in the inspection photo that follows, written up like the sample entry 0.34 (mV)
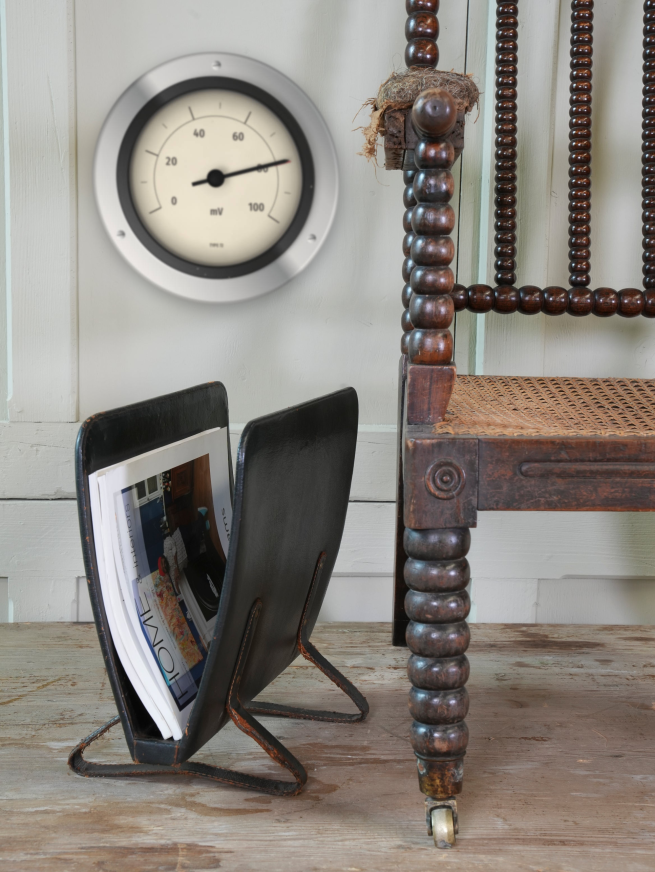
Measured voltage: 80 (mV)
